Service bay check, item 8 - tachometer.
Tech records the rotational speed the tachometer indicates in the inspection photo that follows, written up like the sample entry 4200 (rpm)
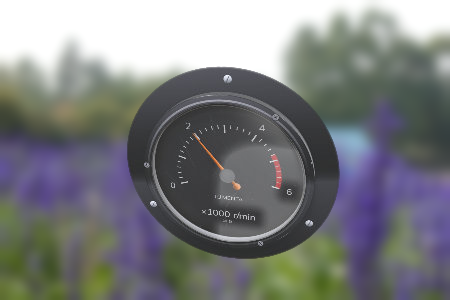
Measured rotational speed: 2000 (rpm)
